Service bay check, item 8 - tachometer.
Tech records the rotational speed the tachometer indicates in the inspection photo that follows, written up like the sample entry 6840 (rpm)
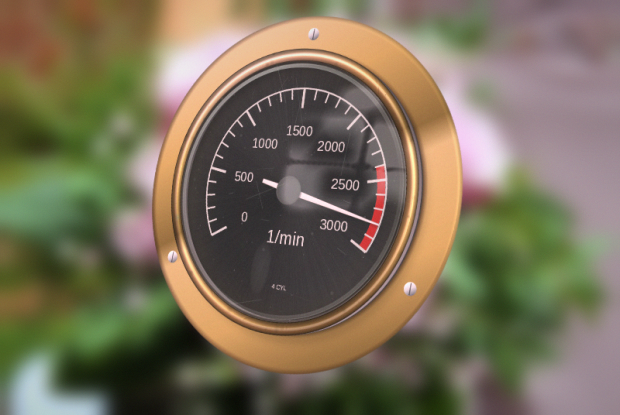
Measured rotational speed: 2800 (rpm)
